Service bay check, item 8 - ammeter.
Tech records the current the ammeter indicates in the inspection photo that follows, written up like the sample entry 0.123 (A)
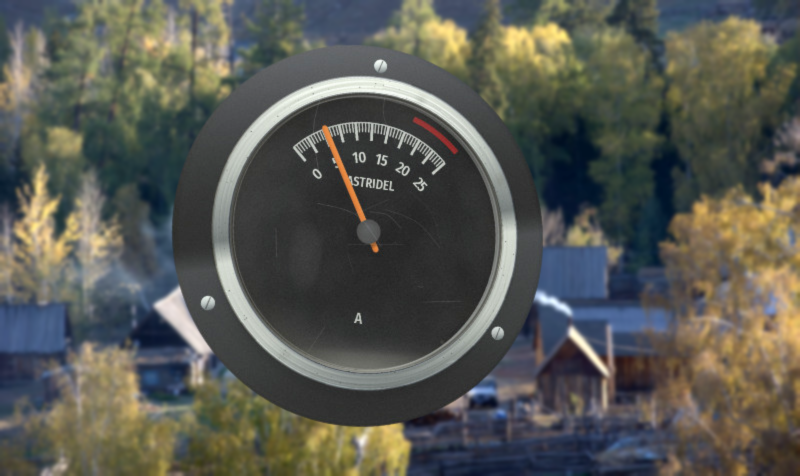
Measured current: 5 (A)
